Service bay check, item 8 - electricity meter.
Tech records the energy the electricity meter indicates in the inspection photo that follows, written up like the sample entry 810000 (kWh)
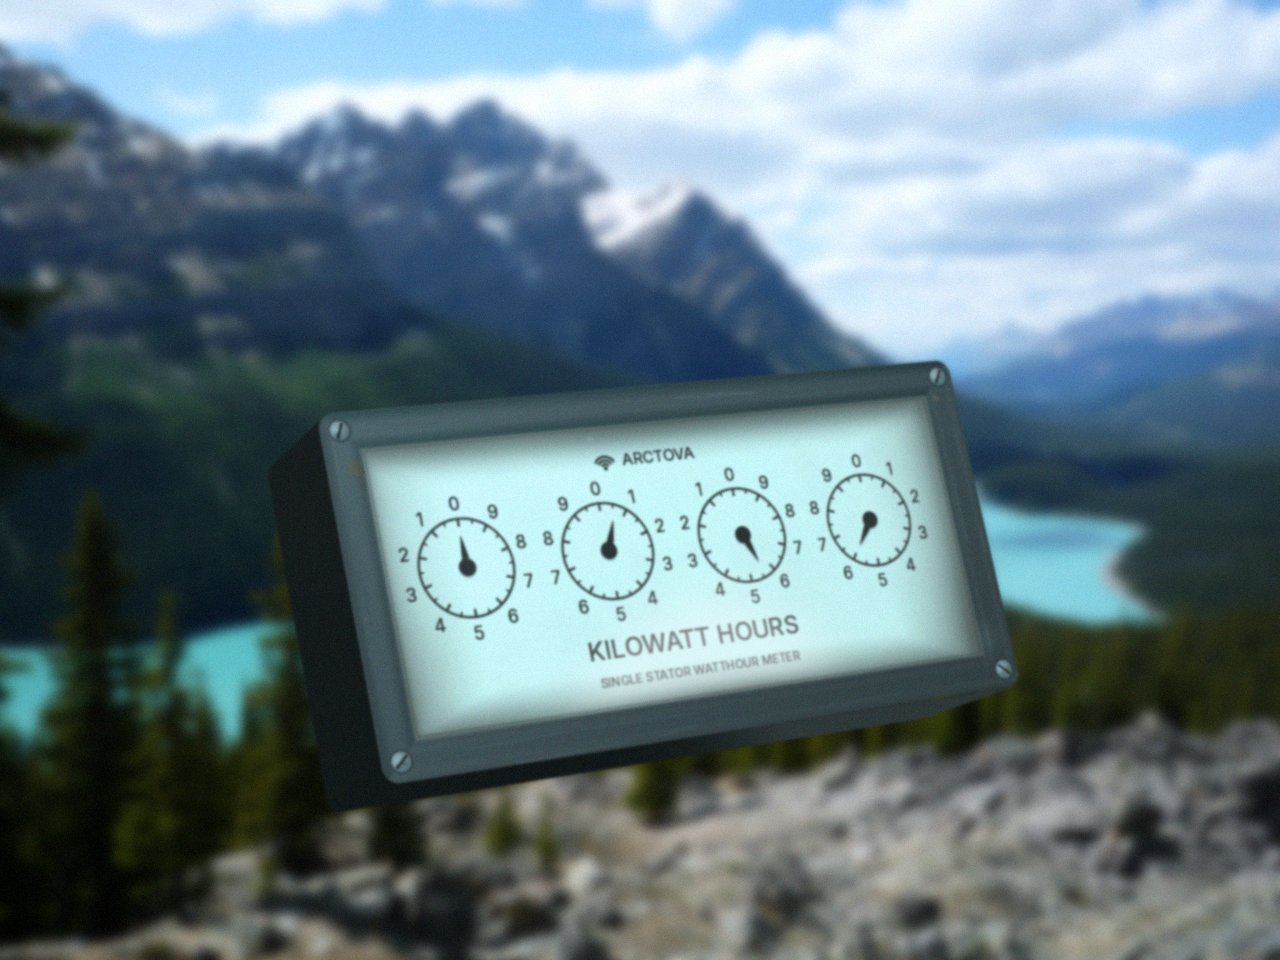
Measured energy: 56 (kWh)
